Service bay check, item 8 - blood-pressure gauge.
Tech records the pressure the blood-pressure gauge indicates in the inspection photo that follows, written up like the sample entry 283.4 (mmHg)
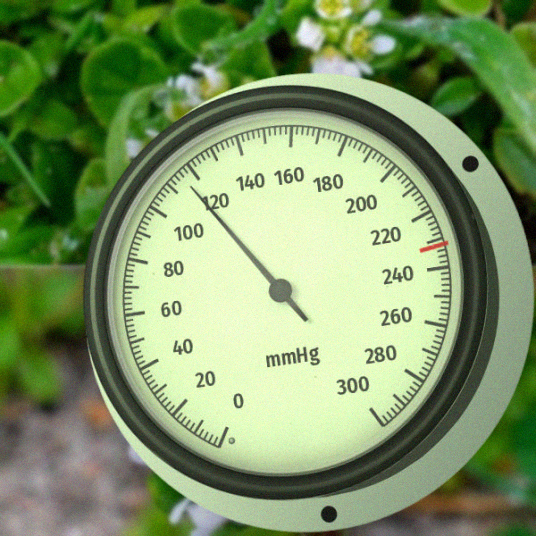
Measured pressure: 116 (mmHg)
